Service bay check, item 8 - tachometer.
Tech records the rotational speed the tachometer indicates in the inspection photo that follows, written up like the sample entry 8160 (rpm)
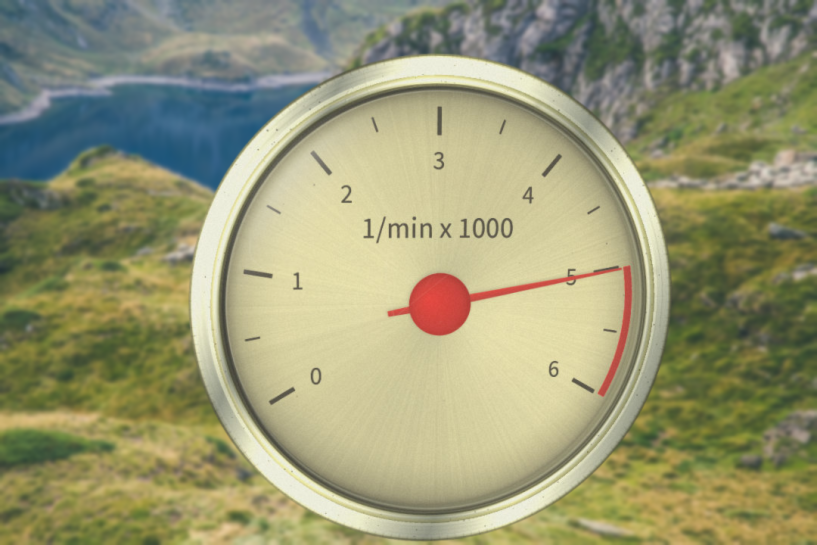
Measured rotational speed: 5000 (rpm)
